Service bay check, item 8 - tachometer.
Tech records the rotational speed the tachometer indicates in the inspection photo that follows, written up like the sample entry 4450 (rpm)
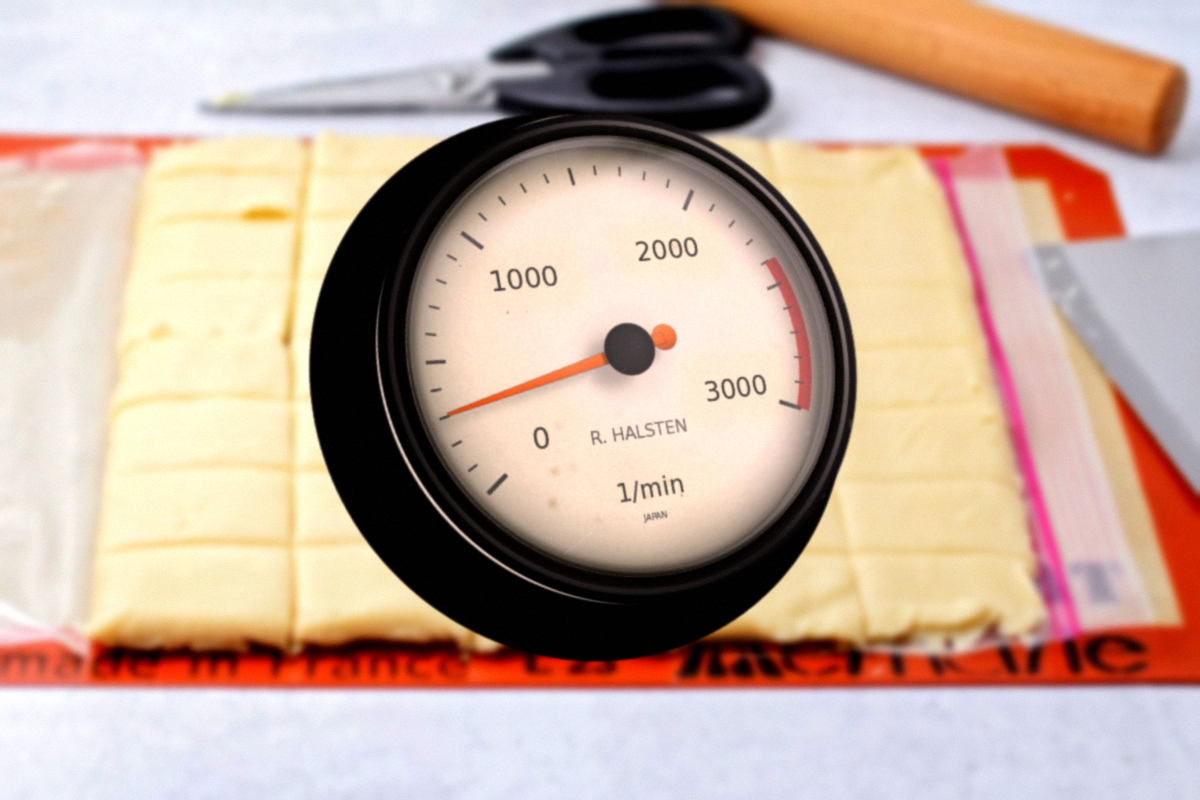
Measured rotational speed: 300 (rpm)
